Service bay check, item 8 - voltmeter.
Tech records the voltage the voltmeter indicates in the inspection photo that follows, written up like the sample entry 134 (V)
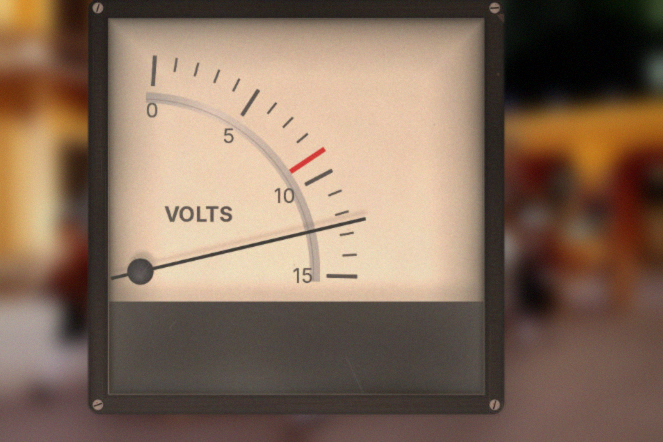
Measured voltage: 12.5 (V)
